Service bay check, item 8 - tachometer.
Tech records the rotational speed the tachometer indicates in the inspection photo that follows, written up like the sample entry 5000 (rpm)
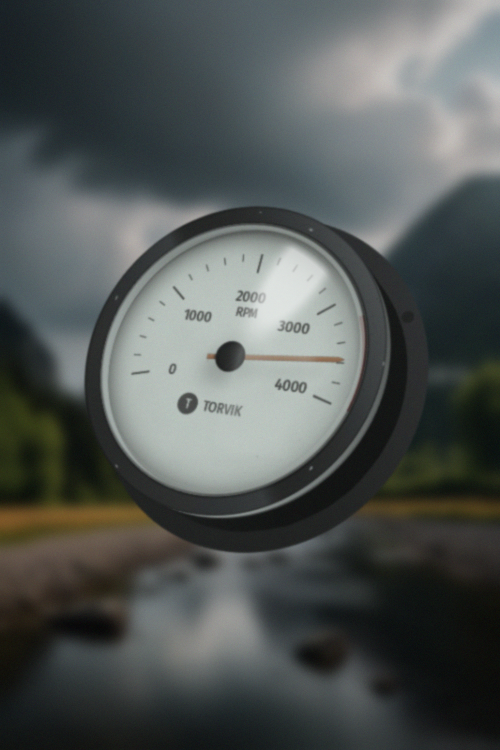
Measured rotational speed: 3600 (rpm)
